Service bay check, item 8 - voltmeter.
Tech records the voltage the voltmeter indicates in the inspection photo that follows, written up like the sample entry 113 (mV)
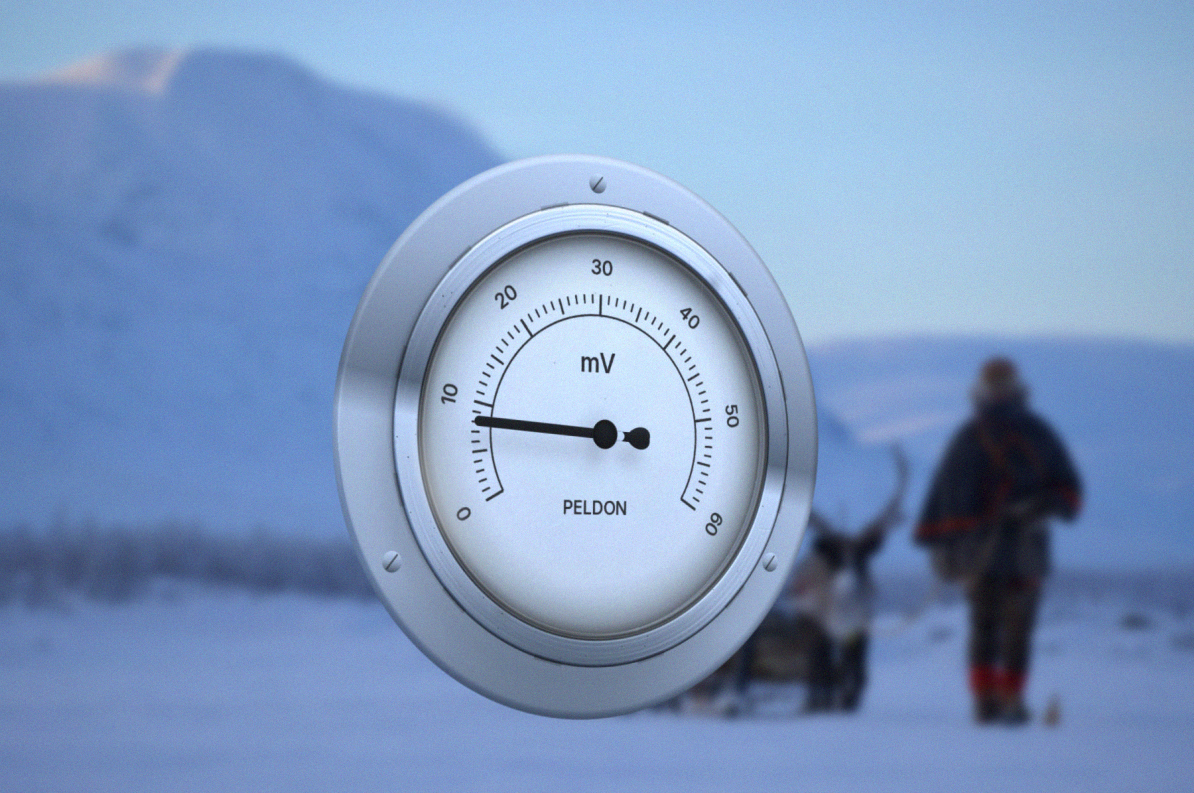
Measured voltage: 8 (mV)
